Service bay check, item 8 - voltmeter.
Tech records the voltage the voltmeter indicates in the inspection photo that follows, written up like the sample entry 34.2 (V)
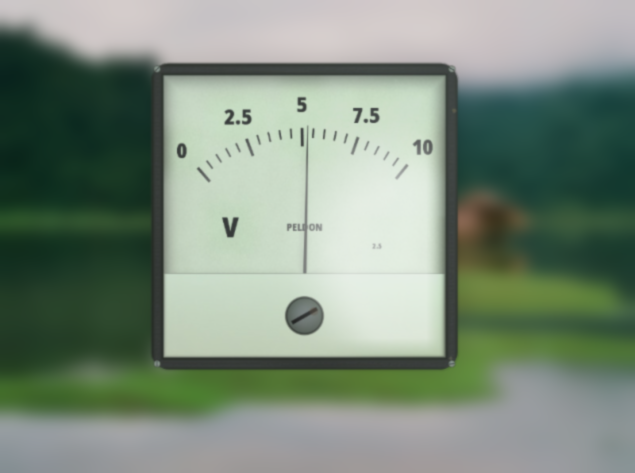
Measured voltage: 5.25 (V)
